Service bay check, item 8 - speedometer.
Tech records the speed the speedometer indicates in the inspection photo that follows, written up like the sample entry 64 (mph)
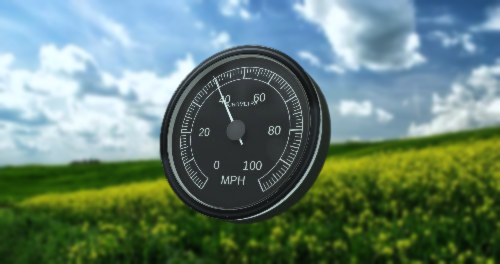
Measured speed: 40 (mph)
